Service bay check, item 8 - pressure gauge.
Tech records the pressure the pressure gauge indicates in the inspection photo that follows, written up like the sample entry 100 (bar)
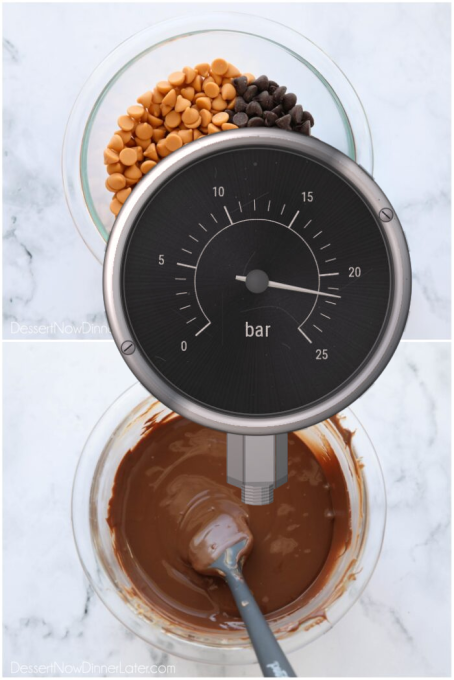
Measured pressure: 21.5 (bar)
